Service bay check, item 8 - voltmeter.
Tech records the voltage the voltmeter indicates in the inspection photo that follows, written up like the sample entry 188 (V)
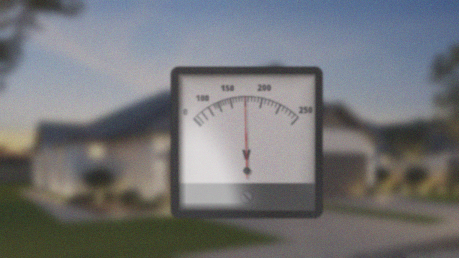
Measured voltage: 175 (V)
